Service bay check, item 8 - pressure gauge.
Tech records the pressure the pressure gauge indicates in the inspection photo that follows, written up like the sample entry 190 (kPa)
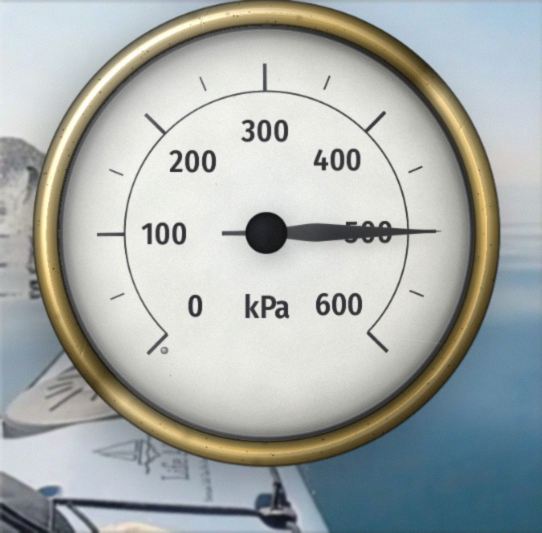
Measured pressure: 500 (kPa)
